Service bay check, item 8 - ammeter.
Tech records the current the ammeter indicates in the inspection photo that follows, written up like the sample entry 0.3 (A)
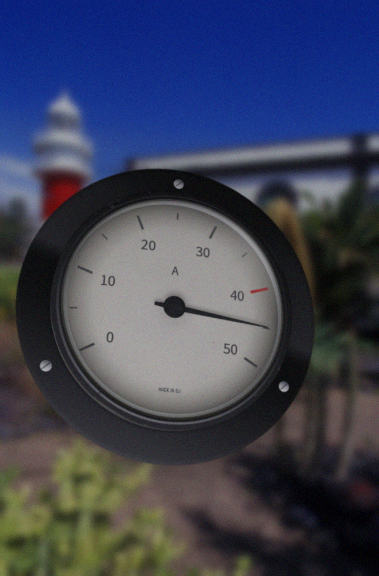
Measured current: 45 (A)
